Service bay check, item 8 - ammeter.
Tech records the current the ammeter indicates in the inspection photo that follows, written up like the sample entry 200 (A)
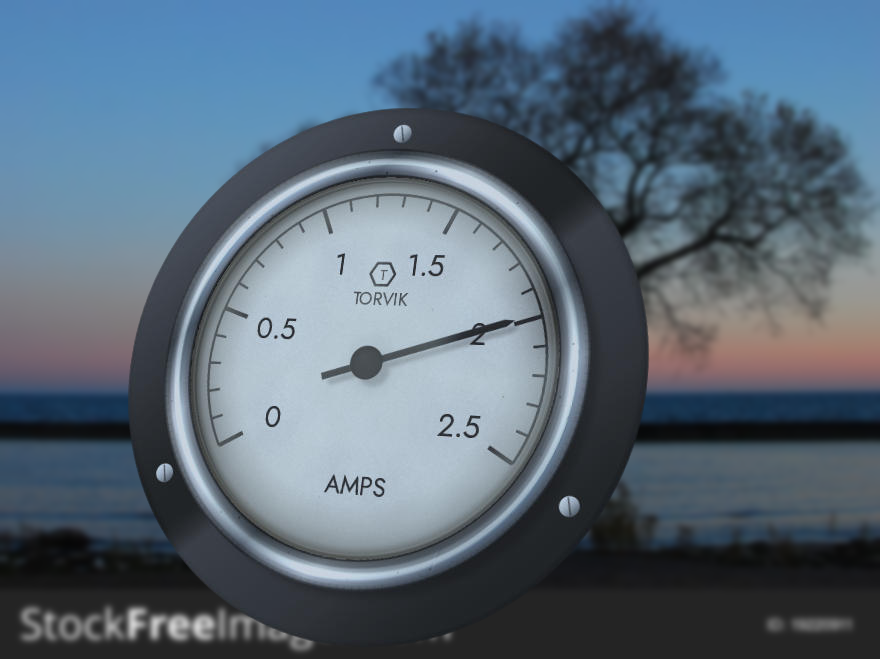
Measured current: 2 (A)
